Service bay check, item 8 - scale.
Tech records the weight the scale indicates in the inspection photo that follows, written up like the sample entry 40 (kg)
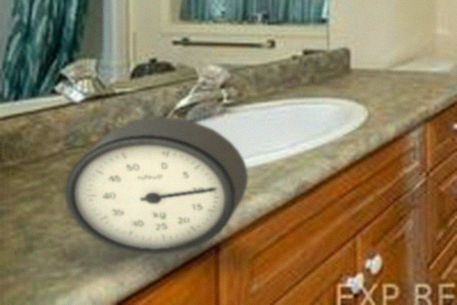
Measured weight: 10 (kg)
